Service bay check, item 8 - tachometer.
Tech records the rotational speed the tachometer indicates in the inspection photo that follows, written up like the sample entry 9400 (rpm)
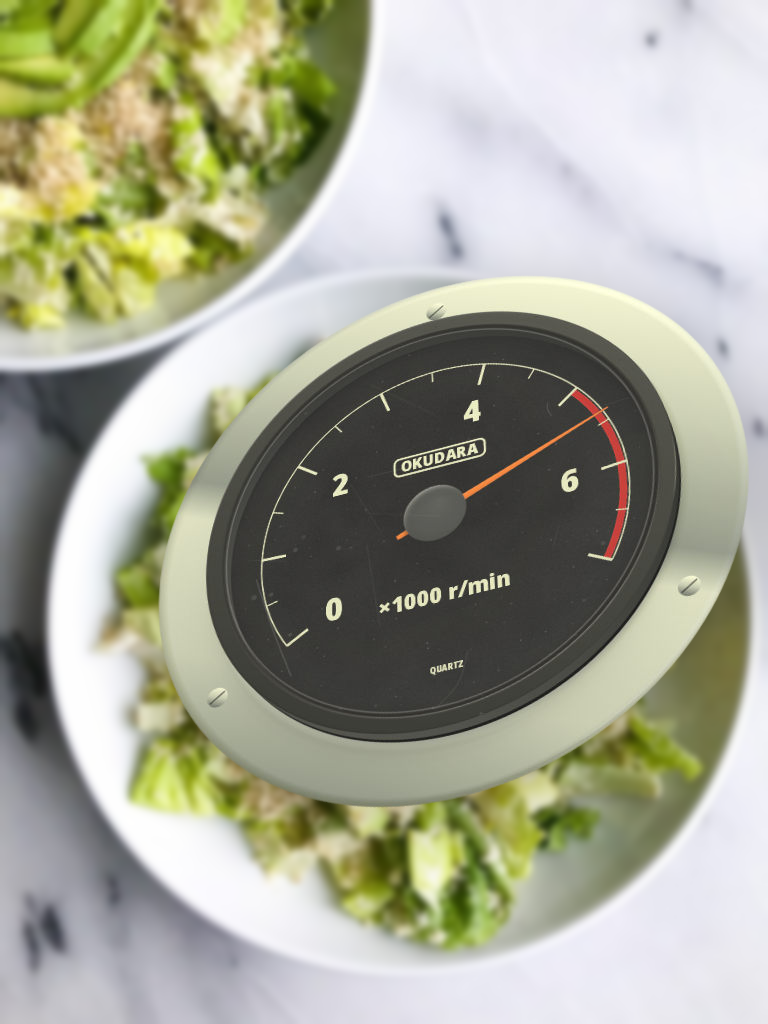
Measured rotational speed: 5500 (rpm)
